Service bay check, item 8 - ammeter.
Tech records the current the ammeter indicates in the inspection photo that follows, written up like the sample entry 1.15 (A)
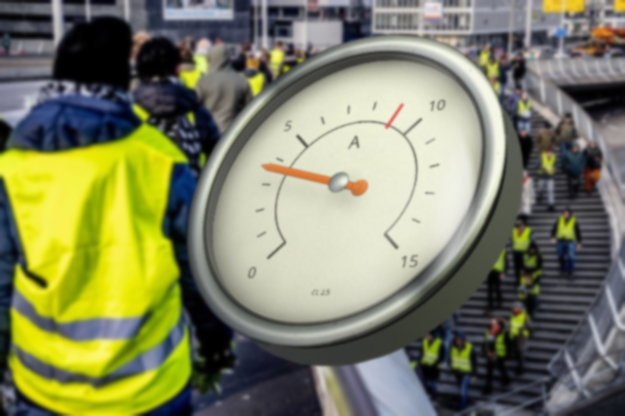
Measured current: 3.5 (A)
